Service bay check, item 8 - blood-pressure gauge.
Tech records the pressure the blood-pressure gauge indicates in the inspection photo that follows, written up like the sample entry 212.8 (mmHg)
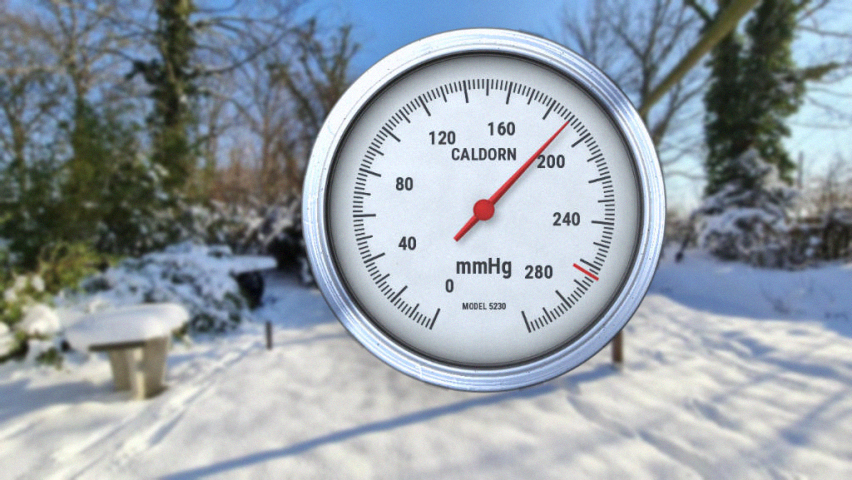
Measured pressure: 190 (mmHg)
